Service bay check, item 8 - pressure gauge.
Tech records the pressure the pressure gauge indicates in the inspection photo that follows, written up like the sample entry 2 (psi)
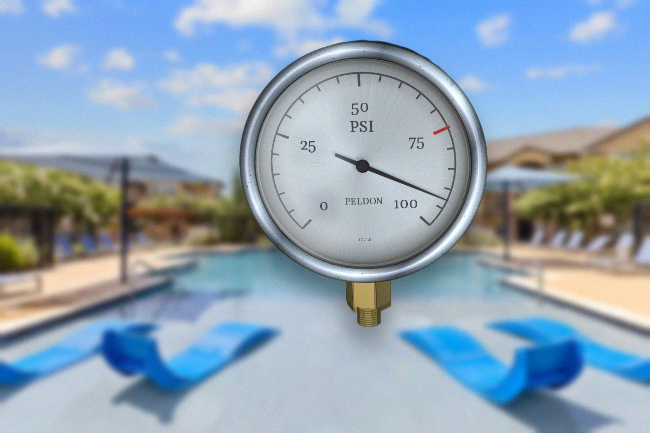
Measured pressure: 92.5 (psi)
